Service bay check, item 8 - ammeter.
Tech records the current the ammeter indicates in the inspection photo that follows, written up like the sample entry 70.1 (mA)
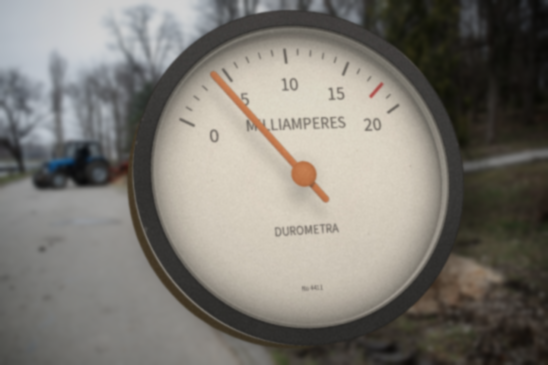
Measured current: 4 (mA)
